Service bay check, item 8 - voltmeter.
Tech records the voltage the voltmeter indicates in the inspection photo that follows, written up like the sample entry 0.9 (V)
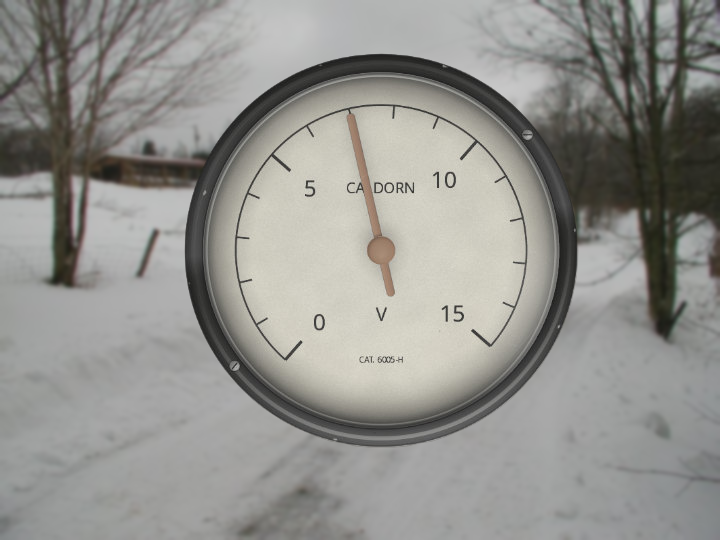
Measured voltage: 7 (V)
